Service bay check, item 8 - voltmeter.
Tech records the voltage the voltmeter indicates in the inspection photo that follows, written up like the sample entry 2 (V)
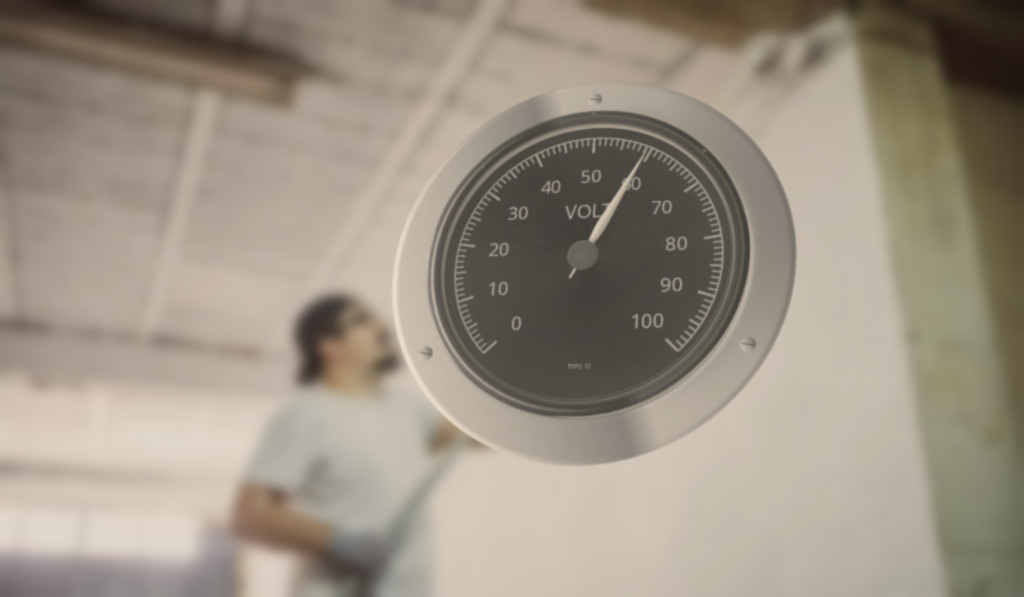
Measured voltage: 60 (V)
